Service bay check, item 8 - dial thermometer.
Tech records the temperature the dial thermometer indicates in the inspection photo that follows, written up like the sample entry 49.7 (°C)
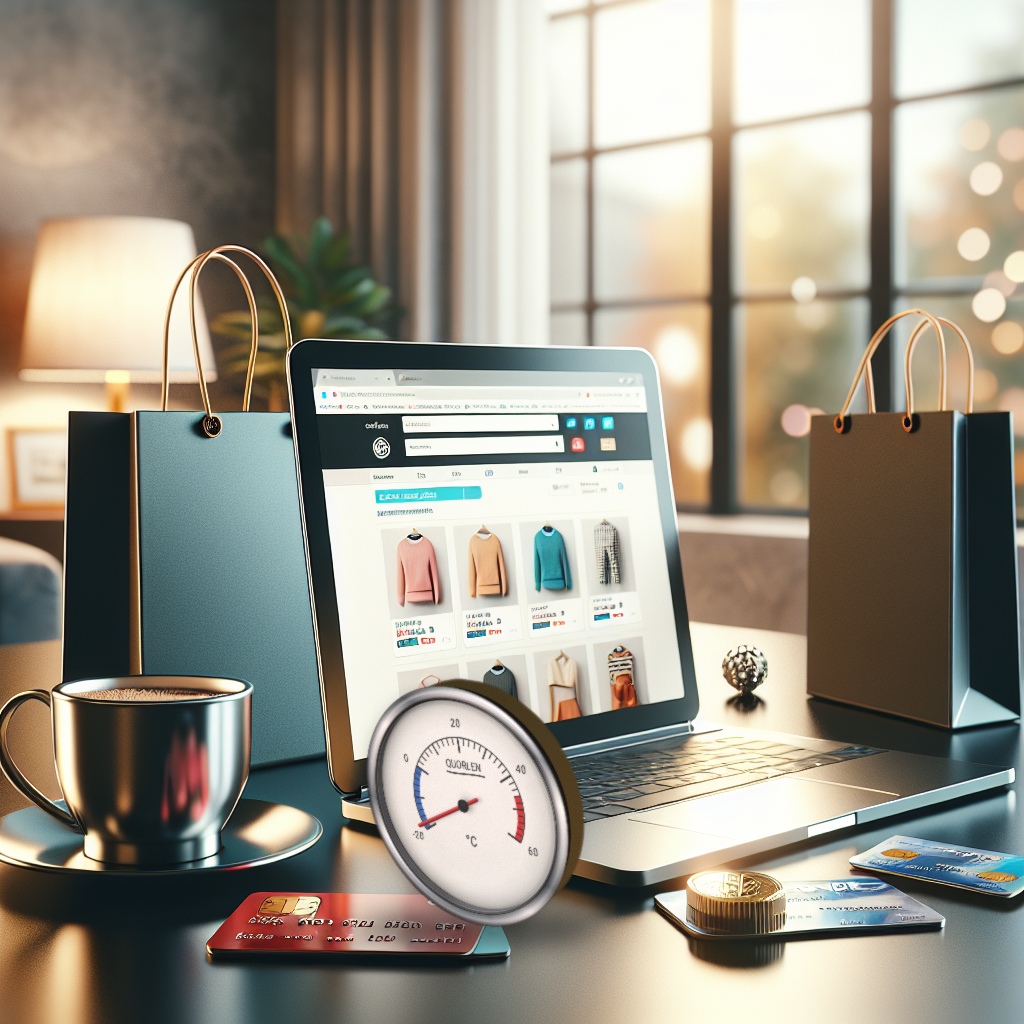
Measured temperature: -18 (°C)
